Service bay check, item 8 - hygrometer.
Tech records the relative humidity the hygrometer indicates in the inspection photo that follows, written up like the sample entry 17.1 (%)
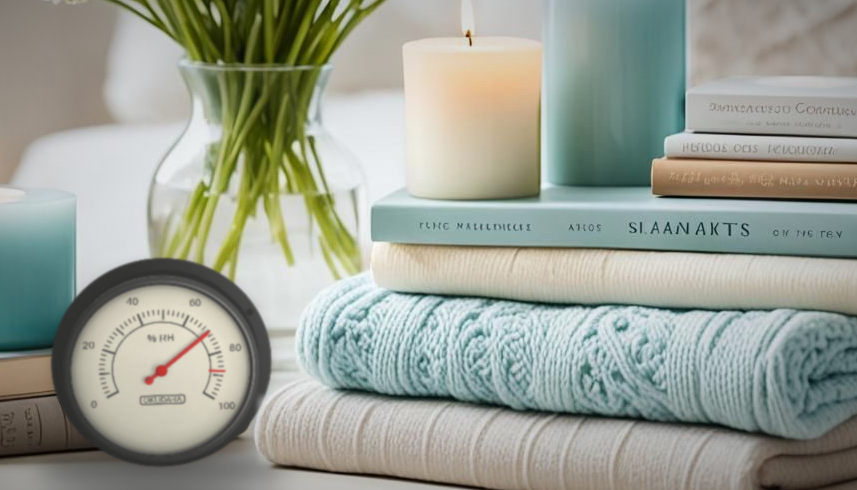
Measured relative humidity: 70 (%)
